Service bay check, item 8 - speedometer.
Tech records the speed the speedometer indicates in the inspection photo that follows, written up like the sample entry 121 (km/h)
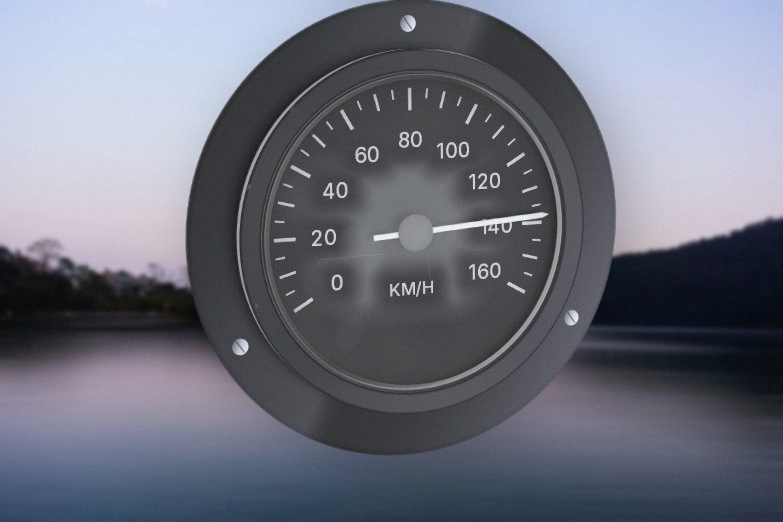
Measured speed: 137.5 (km/h)
